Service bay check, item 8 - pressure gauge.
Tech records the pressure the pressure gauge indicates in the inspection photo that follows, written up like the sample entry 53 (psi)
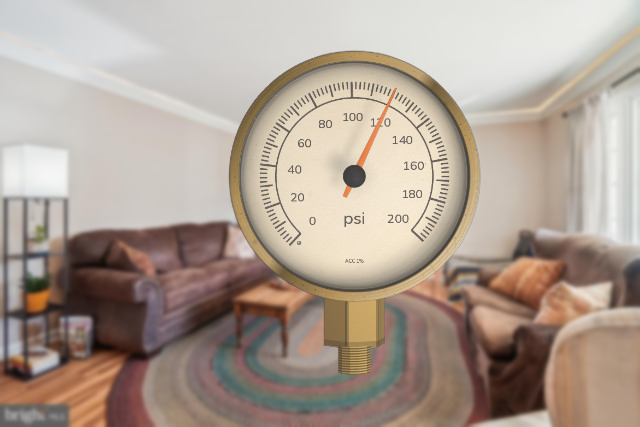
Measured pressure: 120 (psi)
